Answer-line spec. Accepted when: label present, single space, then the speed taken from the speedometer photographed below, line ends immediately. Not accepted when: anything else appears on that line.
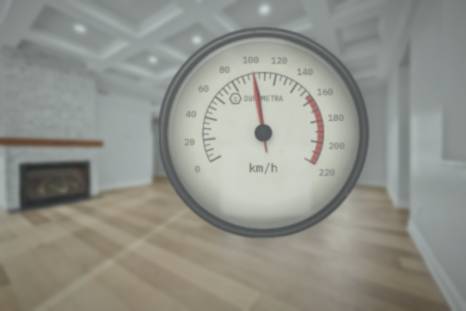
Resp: 100 km/h
